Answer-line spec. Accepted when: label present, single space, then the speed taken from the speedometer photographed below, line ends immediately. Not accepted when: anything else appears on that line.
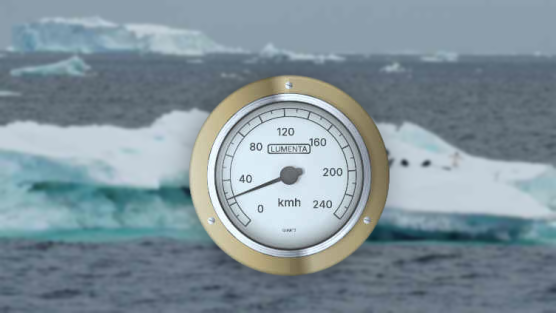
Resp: 25 km/h
